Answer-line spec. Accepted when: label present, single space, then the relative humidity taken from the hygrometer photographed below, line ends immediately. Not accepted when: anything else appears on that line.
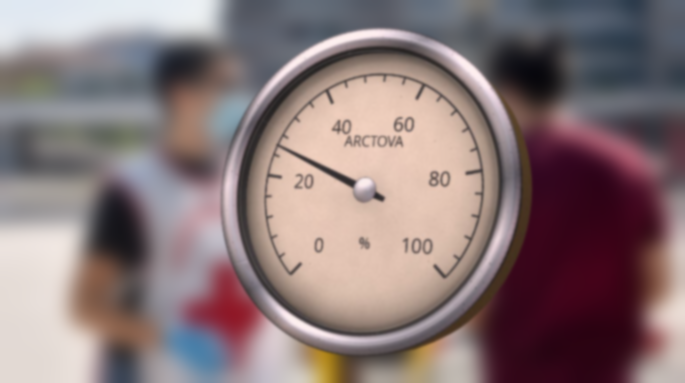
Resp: 26 %
